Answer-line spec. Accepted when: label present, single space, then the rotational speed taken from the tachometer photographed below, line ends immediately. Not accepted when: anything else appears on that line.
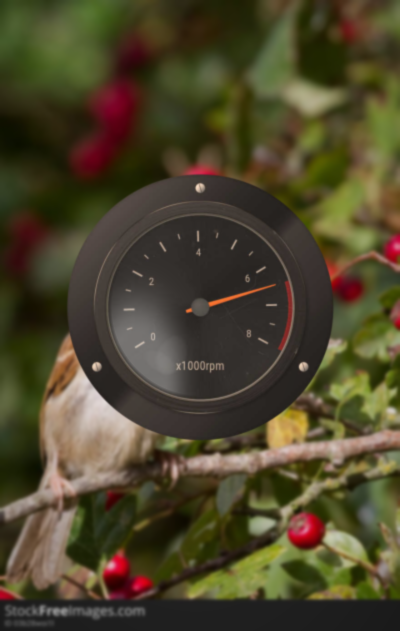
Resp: 6500 rpm
